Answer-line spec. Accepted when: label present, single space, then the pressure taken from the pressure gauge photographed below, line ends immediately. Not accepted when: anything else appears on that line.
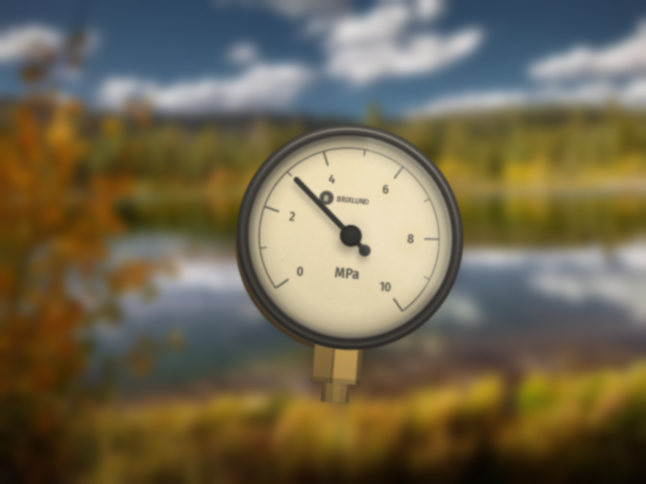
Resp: 3 MPa
